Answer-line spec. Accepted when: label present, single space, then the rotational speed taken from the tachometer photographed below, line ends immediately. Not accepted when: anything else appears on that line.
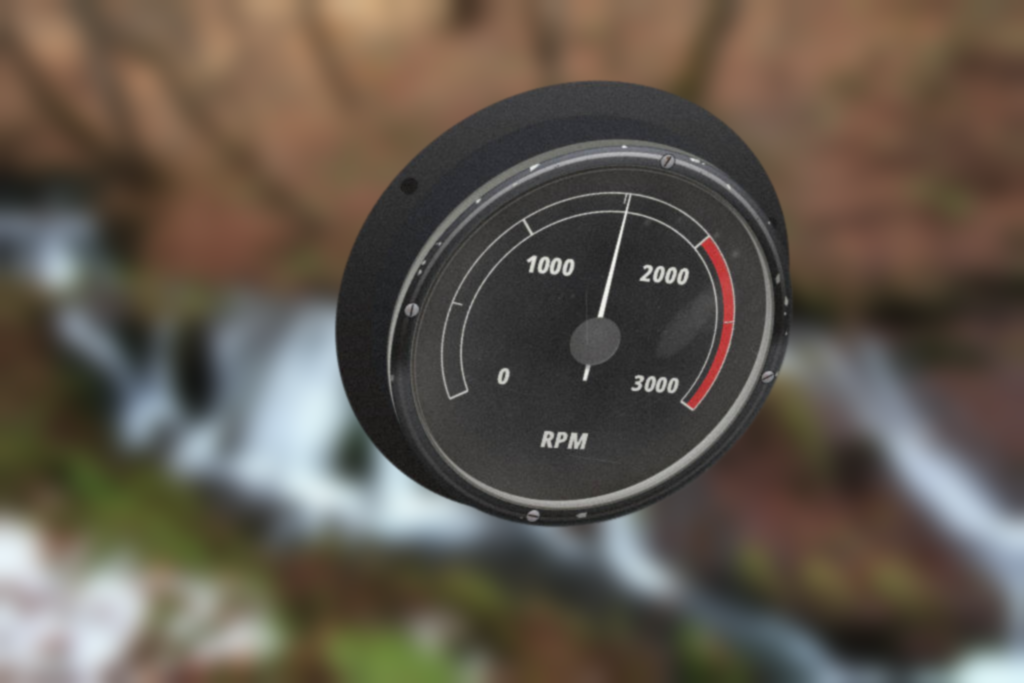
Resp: 1500 rpm
